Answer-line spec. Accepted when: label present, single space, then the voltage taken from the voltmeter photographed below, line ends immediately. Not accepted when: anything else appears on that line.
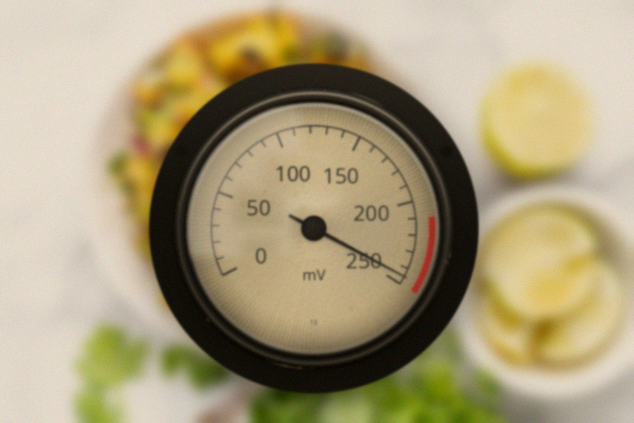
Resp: 245 mV
